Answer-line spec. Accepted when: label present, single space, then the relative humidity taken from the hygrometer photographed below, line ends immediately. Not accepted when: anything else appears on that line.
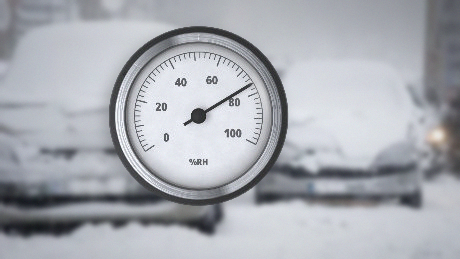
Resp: 76 %
